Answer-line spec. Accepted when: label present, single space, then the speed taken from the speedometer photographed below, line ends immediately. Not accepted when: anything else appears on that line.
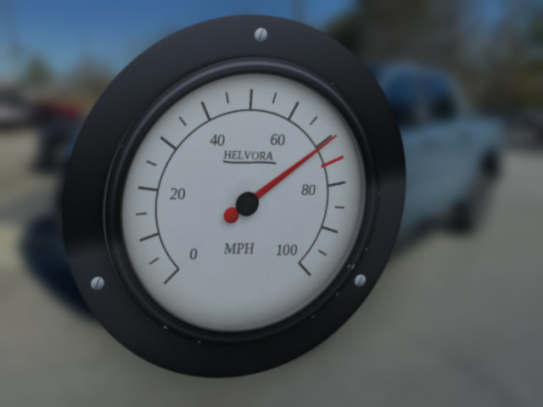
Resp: 70 mph
